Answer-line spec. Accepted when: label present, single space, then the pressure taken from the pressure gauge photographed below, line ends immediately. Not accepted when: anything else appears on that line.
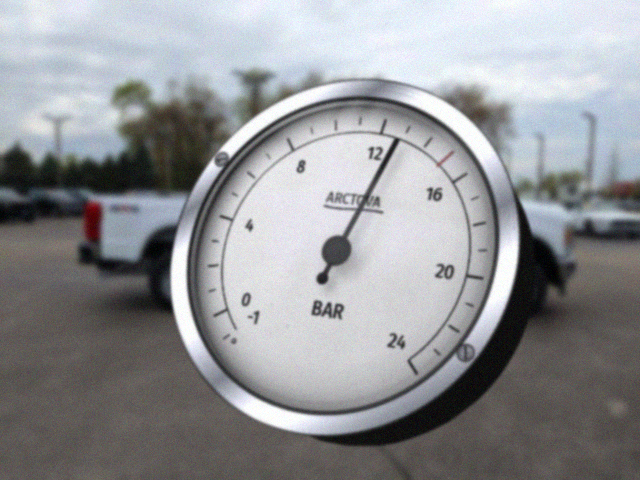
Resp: 13 bar
